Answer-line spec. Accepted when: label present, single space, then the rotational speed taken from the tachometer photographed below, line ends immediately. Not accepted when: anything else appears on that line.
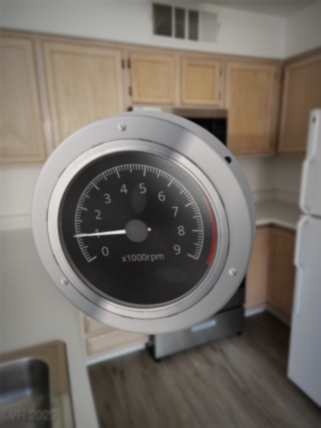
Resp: 1000 rpm
